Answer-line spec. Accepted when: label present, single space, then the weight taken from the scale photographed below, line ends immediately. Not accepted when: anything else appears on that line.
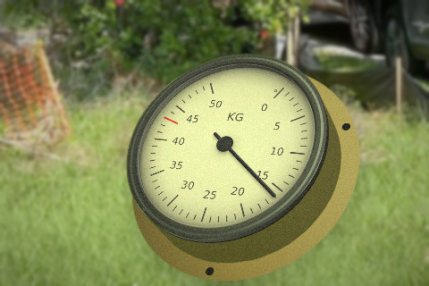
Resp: 16 kg
